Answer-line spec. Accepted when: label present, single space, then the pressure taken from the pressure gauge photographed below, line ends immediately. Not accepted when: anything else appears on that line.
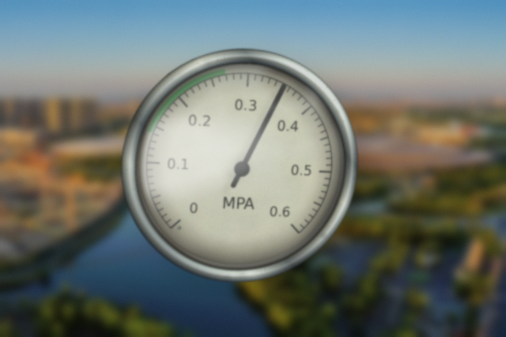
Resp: 0.35 MPa
